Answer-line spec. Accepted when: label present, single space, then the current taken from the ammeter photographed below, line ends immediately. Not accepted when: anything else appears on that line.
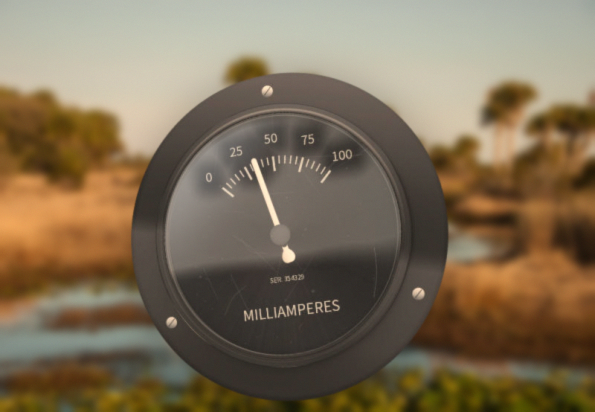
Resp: 35 mA
